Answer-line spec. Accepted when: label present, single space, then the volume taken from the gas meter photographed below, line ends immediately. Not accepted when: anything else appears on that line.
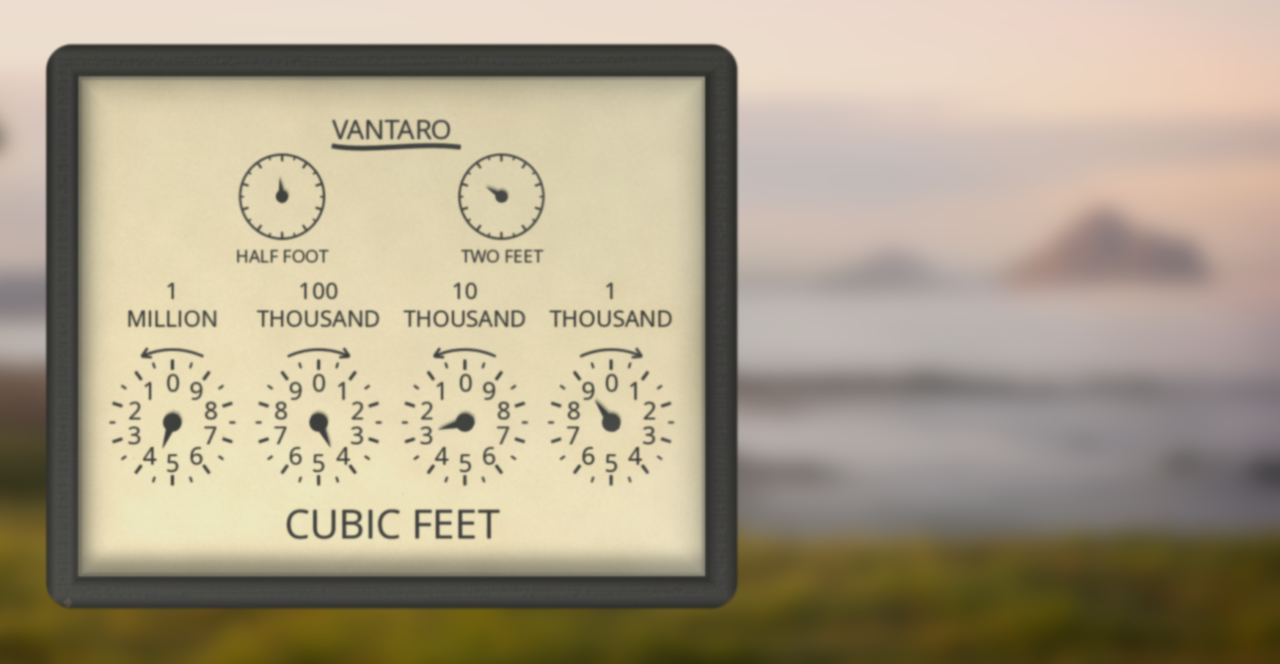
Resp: 442900 ft³
